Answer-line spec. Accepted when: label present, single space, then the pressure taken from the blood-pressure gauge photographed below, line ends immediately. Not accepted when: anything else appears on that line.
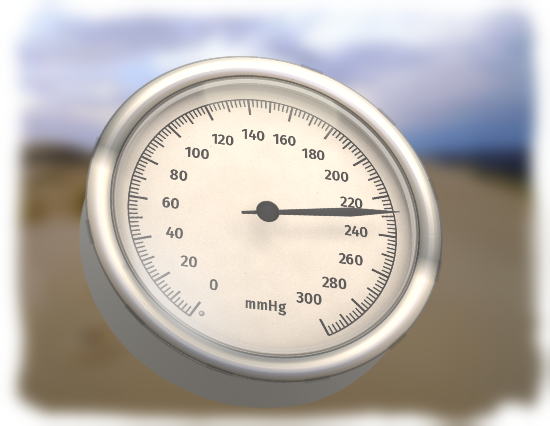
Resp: 230 mmHg
